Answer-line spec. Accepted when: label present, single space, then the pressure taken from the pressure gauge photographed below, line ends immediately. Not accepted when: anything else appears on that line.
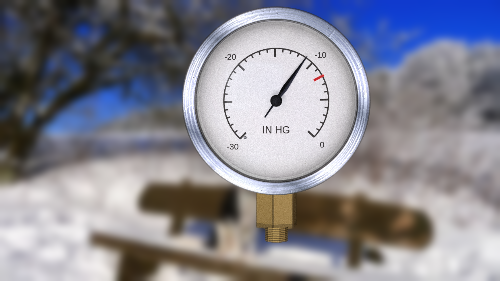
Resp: -11 inHg
